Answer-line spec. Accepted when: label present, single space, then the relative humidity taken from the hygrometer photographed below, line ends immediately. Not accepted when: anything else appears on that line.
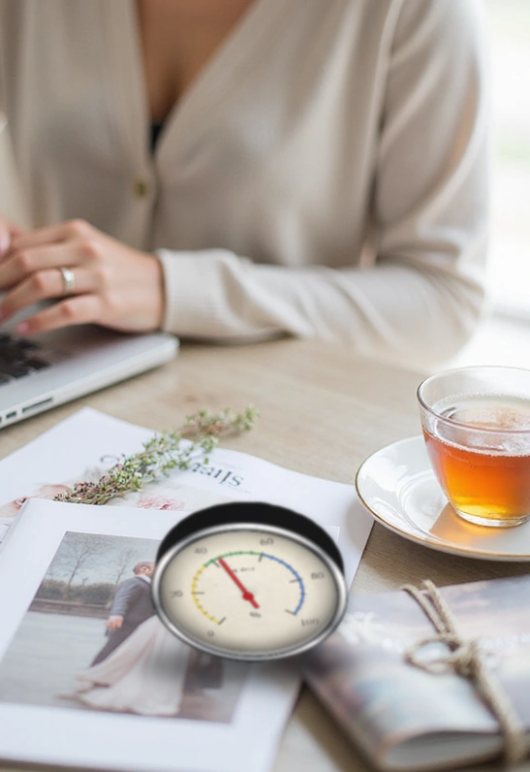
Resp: 44 %
